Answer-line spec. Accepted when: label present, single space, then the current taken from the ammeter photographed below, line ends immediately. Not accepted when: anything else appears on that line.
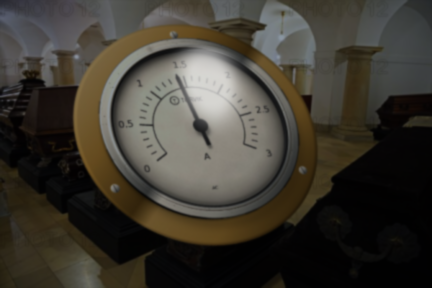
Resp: 1.4 A
